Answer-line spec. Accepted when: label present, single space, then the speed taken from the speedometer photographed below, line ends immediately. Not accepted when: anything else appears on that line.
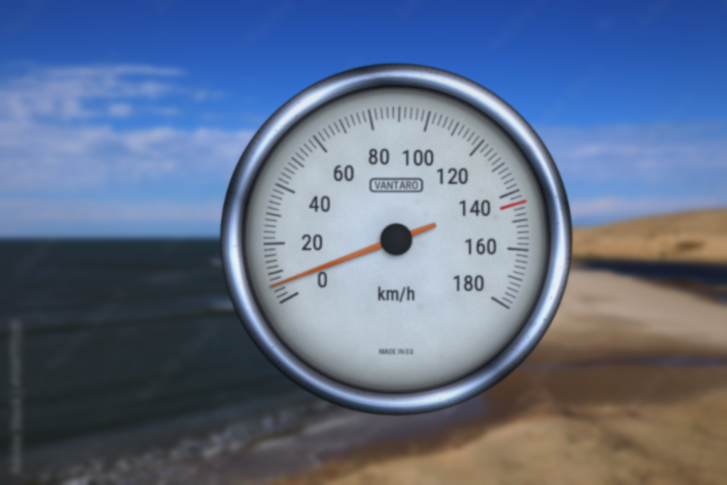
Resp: 6 km/h
